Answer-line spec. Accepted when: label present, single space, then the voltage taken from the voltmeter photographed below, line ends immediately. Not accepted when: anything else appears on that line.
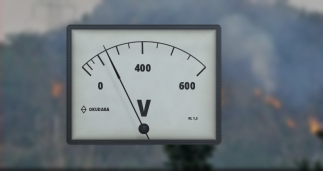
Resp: 250 V
